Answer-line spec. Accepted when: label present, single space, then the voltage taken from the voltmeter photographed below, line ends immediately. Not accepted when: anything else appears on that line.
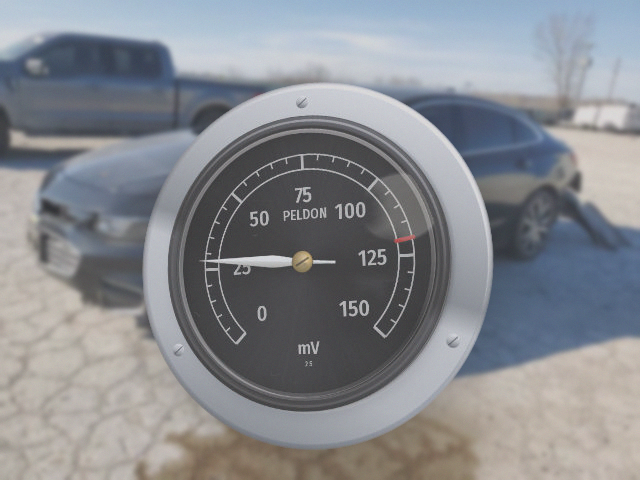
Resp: 27.5 mV
